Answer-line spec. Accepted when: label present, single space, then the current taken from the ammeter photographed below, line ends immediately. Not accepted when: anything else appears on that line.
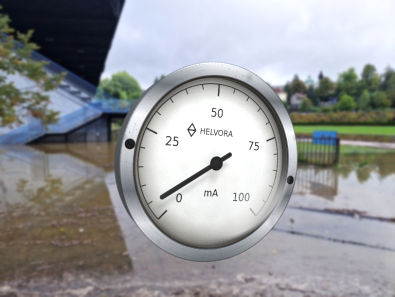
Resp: 5 mA
